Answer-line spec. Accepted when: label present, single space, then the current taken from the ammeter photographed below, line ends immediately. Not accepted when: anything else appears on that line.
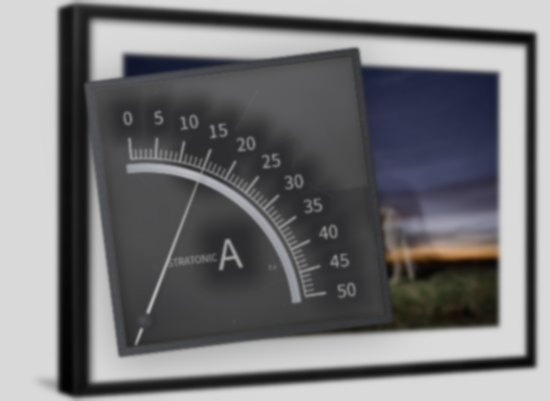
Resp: 15 A
